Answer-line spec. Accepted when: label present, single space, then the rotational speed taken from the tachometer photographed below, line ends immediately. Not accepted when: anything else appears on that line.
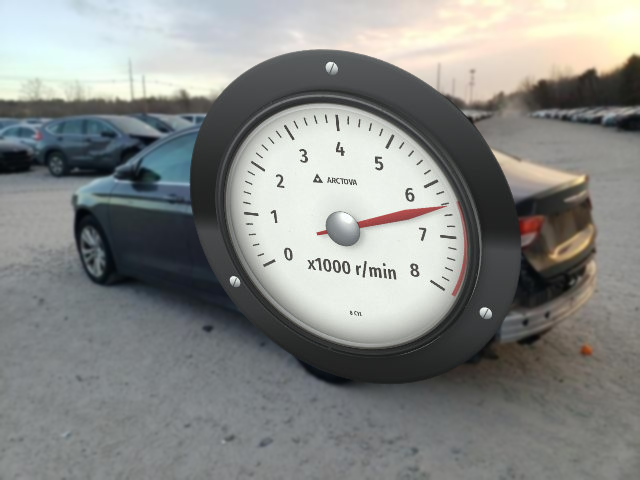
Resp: 6400 rpm
